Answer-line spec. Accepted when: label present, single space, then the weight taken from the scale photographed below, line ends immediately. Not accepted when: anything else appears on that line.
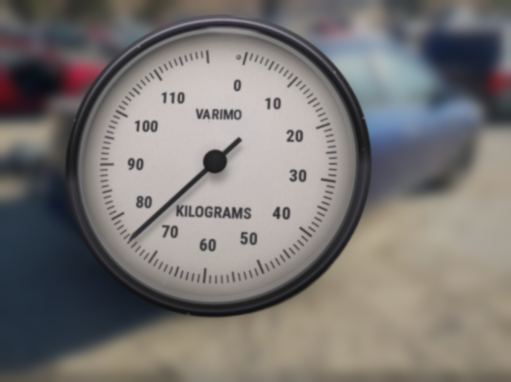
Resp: 75 kg
